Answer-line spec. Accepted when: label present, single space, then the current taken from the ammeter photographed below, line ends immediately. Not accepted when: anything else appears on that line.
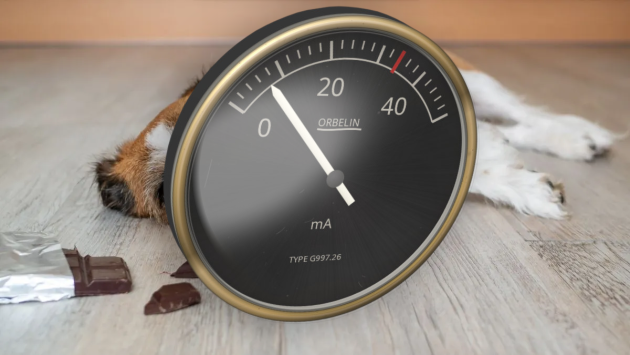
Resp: 7 mA
